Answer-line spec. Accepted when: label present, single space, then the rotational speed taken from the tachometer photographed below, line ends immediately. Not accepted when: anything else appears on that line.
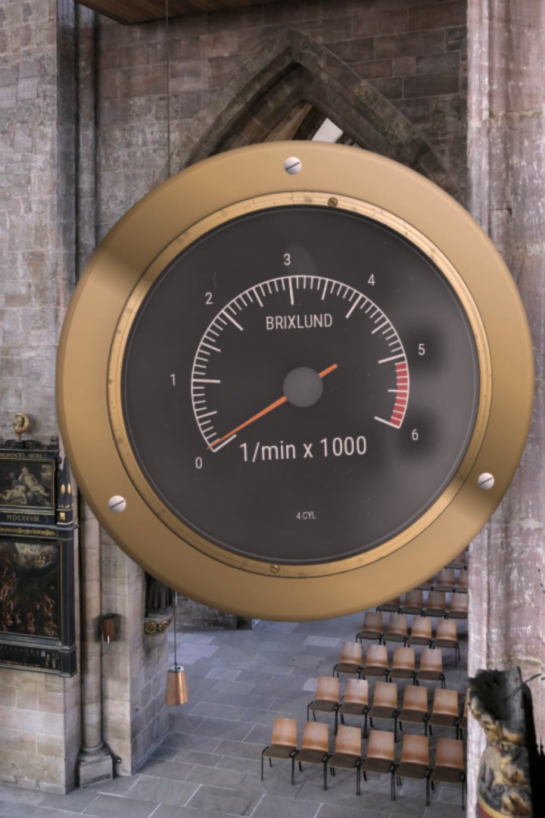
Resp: 100 rpm
